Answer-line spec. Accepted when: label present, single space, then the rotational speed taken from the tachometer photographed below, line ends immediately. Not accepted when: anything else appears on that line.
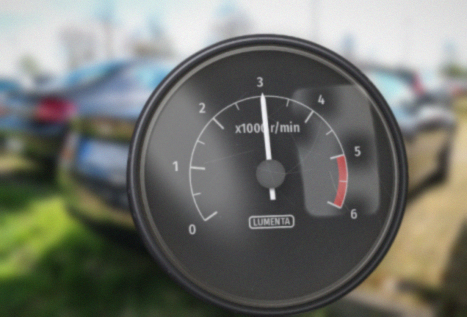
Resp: 3000 rpm
